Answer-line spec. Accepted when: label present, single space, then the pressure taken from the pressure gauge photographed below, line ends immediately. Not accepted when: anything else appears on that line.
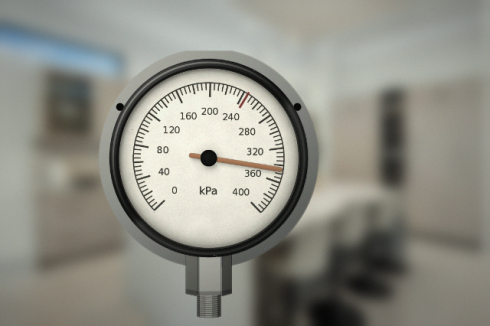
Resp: 345 kPa
